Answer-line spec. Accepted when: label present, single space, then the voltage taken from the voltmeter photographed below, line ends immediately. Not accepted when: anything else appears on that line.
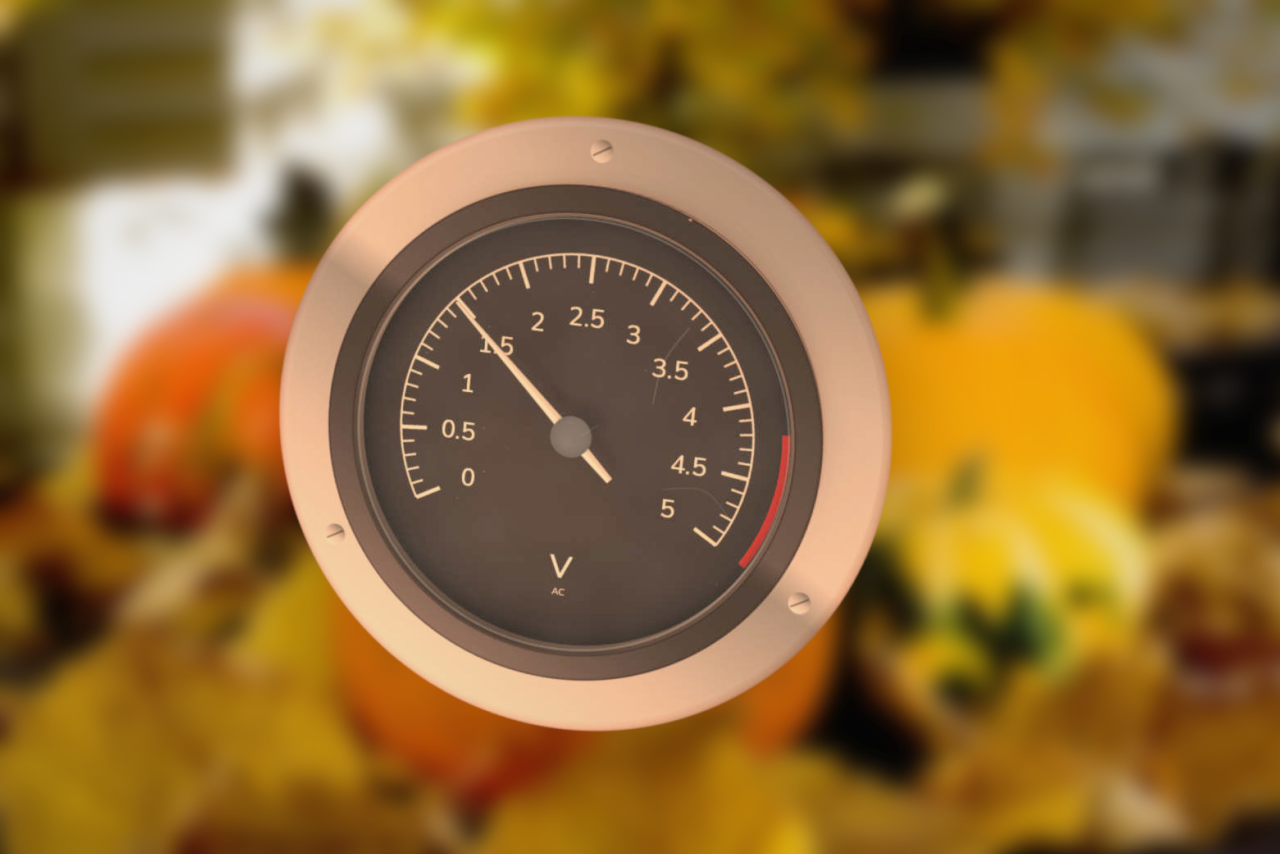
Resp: 1.5 V
